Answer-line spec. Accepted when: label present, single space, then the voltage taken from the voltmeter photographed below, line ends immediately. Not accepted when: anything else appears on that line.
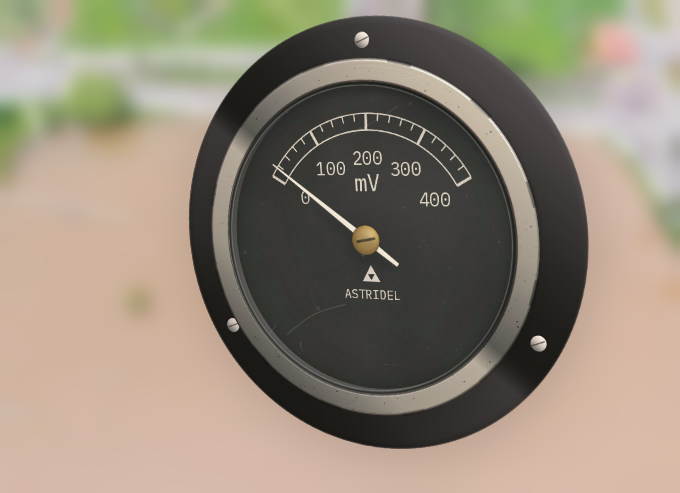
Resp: 20 mV
